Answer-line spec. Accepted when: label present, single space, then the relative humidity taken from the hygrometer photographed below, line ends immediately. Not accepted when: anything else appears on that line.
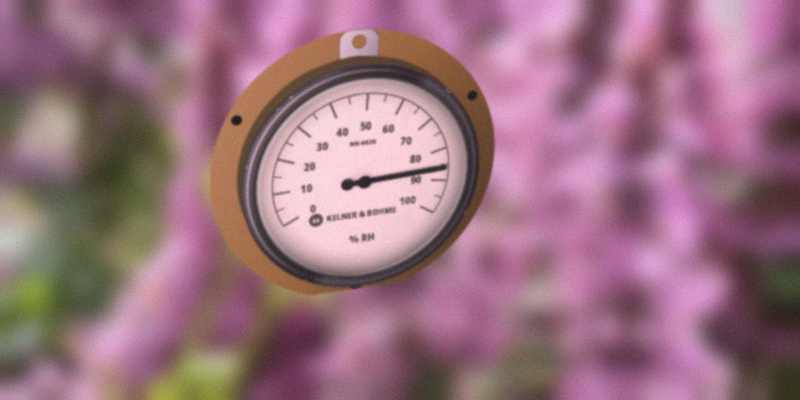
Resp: 85 %
